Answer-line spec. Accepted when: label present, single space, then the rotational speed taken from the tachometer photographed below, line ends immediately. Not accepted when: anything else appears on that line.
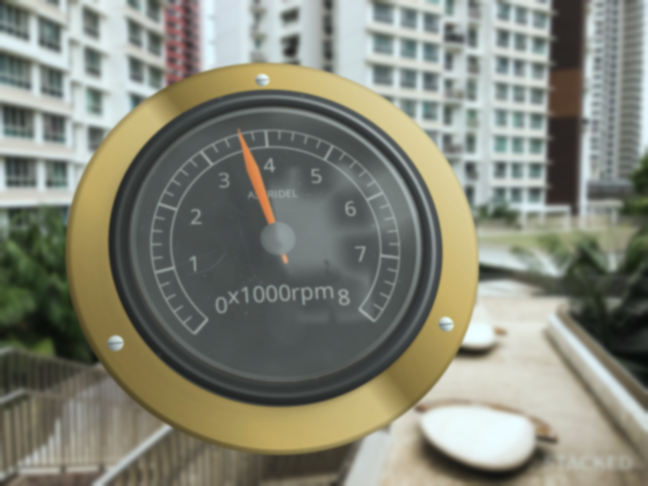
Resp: 3600 rpm
